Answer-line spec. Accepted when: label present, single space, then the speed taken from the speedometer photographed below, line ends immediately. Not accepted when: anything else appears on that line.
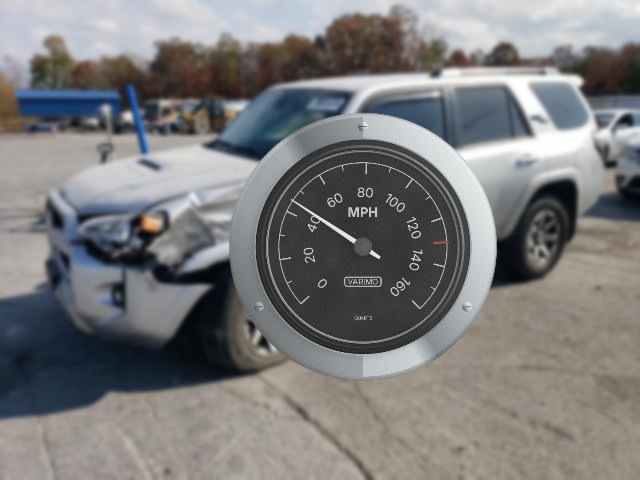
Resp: 45 mph
